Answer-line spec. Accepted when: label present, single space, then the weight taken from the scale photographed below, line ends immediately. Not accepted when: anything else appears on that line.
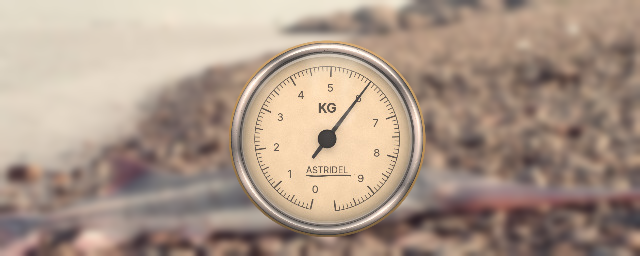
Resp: 6 kg
